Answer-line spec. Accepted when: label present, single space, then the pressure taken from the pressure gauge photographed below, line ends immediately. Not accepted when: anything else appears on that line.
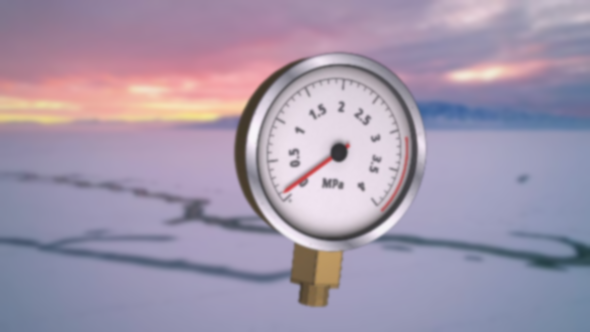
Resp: 0.1 MPa
